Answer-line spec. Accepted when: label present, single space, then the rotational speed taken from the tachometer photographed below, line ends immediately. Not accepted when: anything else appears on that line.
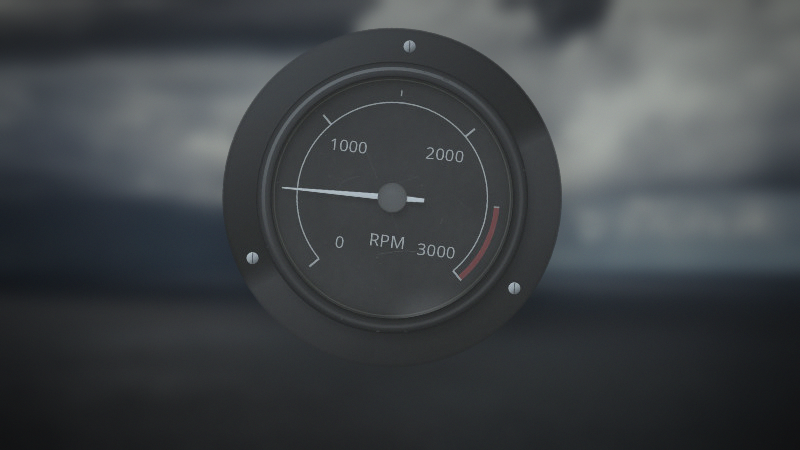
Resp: 500 rpm
